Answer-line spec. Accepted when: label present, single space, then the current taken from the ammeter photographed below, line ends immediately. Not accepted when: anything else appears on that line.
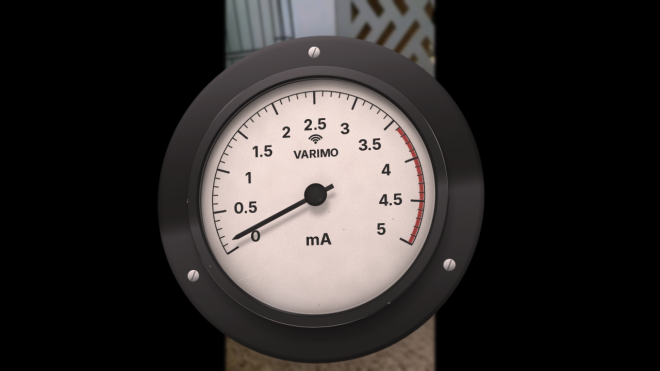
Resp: 0.1 mA
